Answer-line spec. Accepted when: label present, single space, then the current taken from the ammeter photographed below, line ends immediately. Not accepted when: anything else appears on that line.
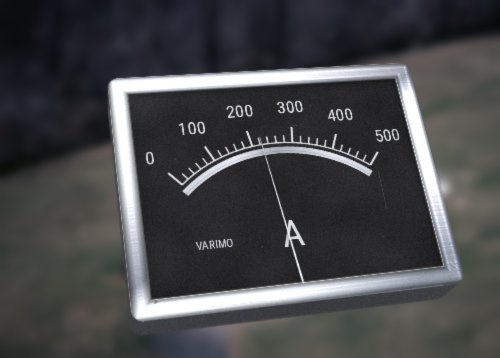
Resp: 220 A
